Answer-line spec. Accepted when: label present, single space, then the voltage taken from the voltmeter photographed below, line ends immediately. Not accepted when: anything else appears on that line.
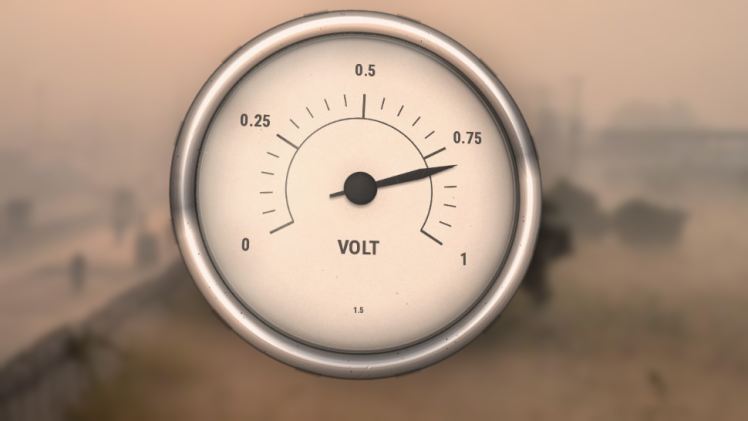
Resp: 0.8 V
